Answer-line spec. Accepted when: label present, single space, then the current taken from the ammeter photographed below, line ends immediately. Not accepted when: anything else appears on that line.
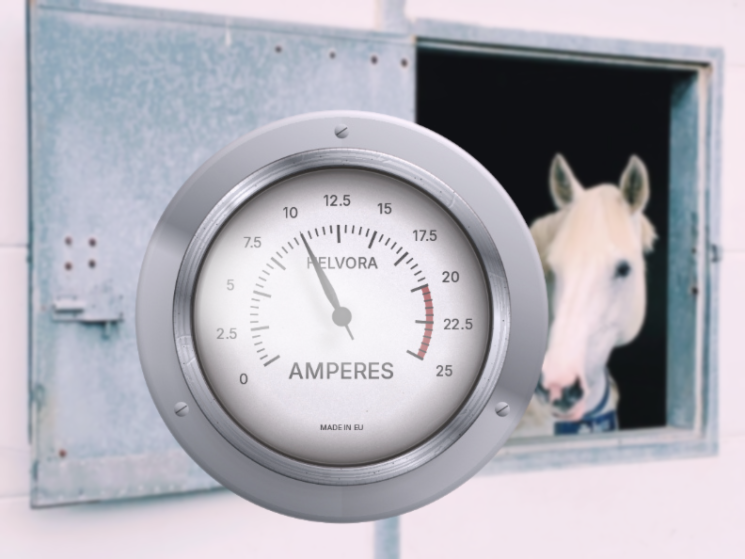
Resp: 10 A
